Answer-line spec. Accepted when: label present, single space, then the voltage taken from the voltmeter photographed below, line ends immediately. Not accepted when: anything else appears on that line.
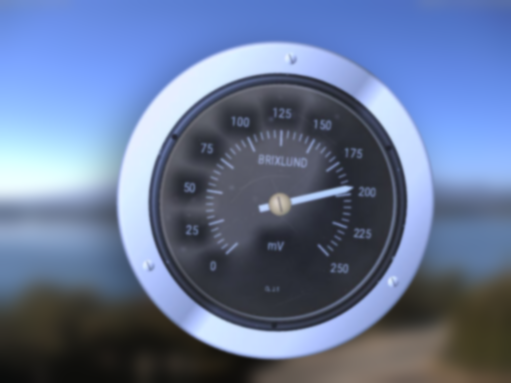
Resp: 195 mV
